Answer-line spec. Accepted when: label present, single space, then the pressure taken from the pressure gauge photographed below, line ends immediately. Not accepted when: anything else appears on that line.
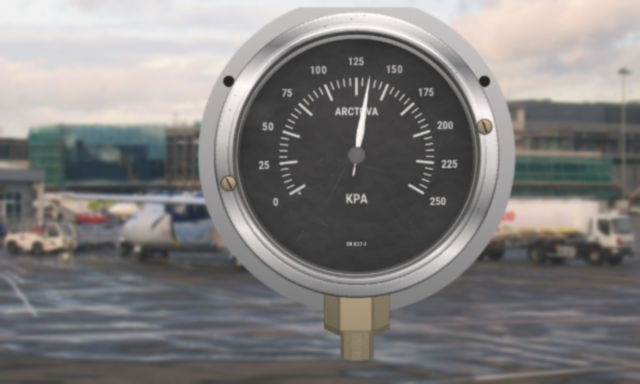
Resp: 135 kPa
